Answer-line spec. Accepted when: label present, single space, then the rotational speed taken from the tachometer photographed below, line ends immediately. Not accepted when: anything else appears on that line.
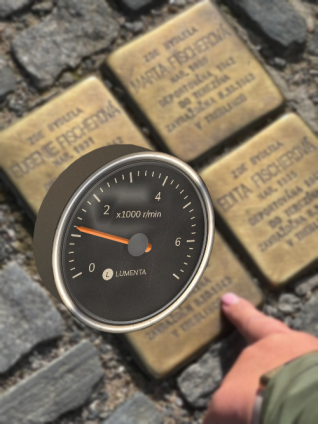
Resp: 1200 rpm
